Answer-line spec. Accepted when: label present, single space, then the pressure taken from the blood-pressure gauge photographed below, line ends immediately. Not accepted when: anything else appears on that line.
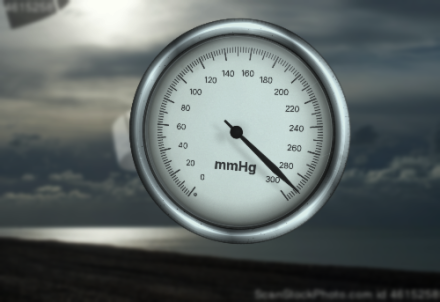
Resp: 290 mmHg
